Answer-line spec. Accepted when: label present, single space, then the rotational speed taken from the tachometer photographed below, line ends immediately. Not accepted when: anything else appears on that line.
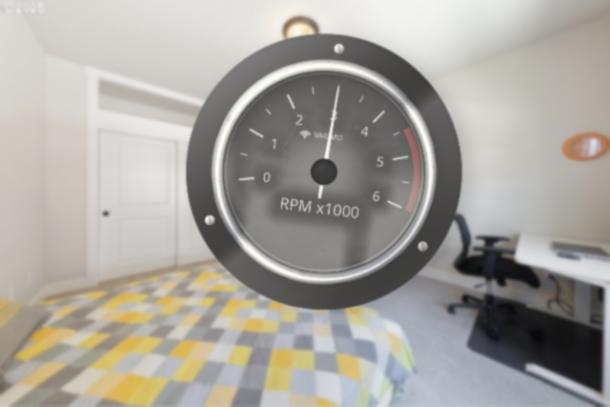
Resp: 3000 rpm
